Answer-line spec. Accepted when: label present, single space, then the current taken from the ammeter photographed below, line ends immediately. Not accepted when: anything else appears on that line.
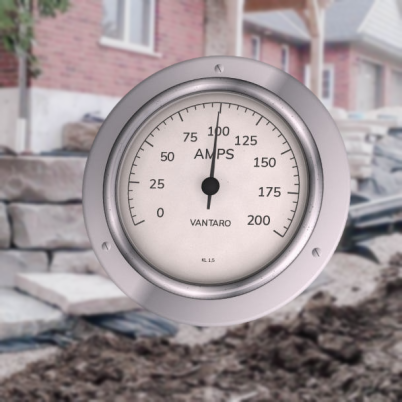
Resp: 100 A
